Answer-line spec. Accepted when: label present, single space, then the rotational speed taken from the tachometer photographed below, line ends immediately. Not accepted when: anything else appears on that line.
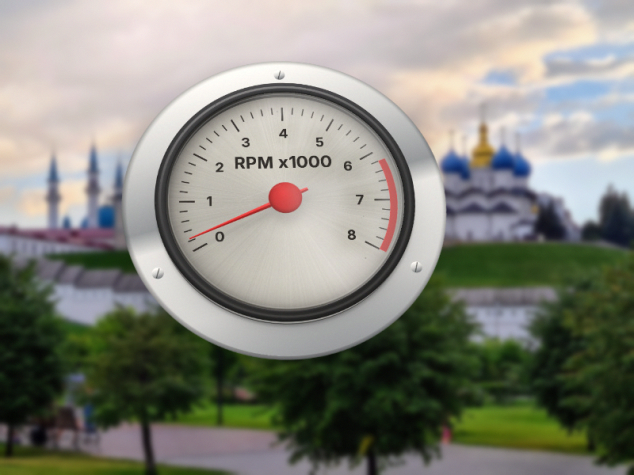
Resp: 200 rpm
